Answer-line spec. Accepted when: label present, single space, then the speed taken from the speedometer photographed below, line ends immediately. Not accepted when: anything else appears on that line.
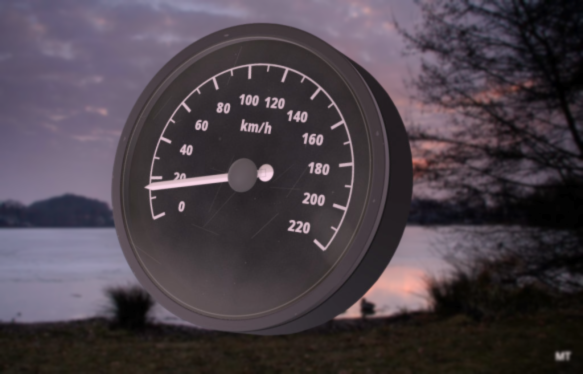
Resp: 15 km/h
